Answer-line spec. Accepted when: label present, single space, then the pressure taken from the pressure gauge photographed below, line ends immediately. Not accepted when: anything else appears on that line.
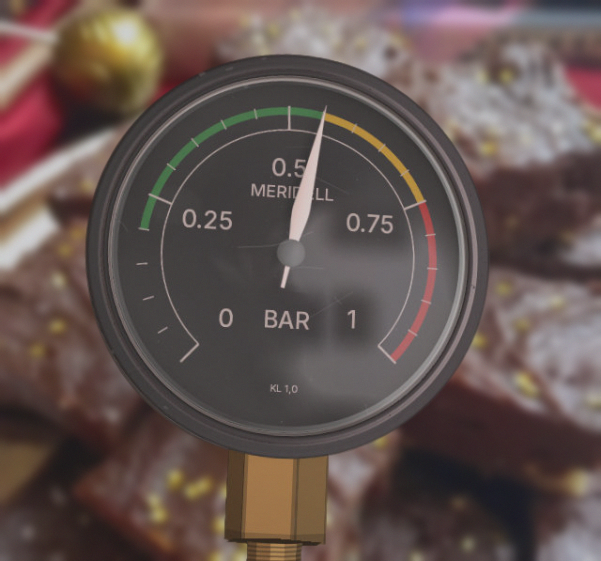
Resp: 0.55 bar
